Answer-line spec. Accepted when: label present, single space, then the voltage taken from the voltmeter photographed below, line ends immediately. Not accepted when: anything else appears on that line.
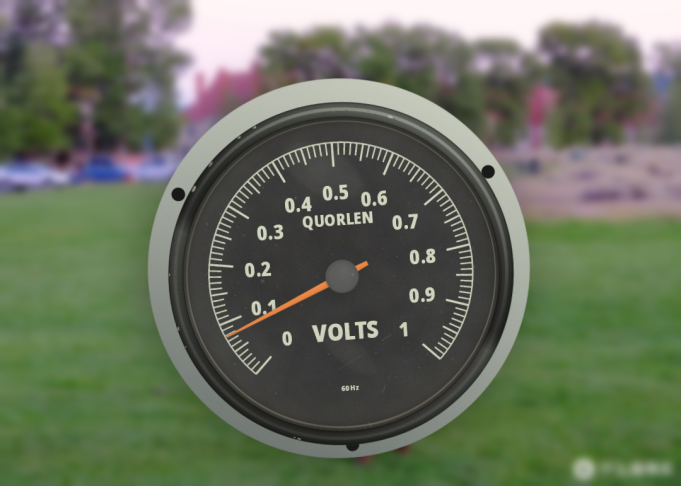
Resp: 0.08 V
